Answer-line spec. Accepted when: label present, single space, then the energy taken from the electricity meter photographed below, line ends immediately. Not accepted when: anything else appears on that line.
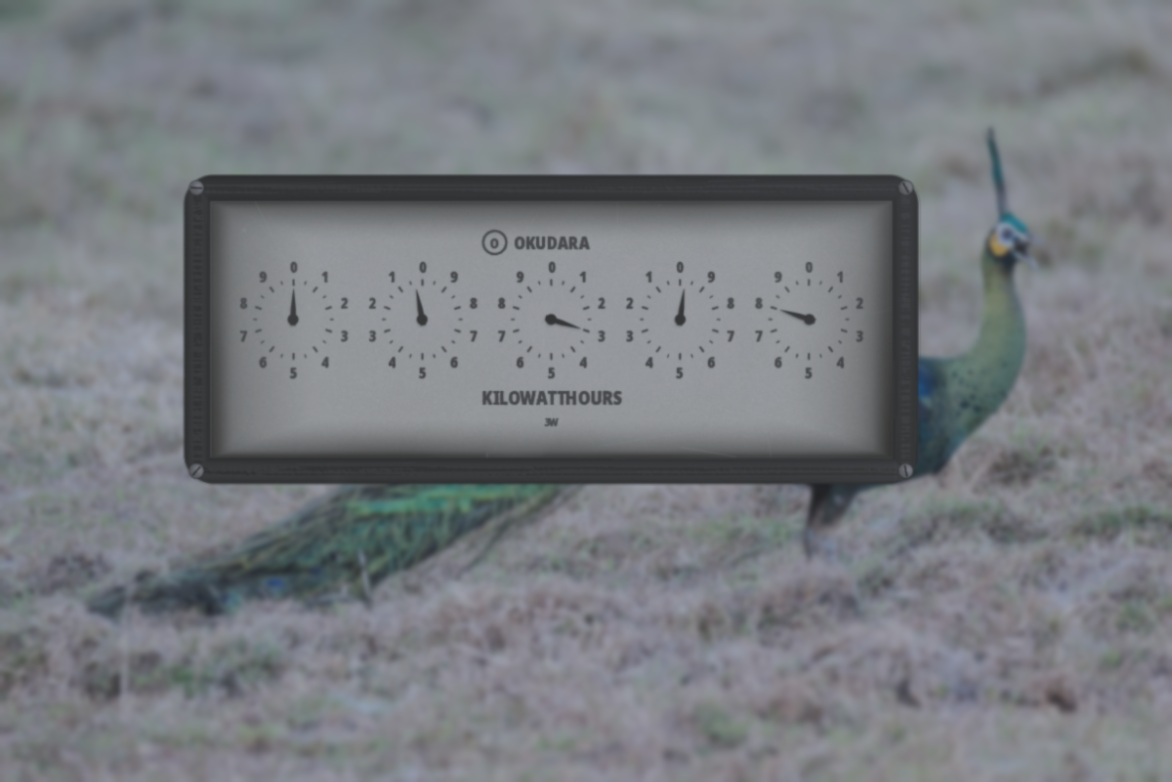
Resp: 298 kWh
